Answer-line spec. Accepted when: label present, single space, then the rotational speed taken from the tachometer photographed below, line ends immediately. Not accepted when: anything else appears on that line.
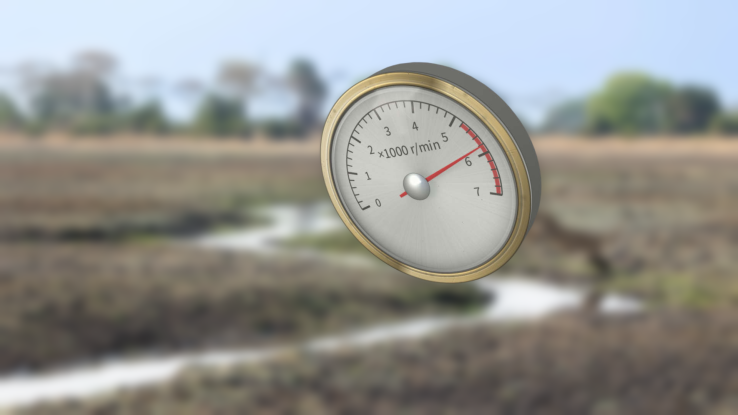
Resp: 5800 rpm
